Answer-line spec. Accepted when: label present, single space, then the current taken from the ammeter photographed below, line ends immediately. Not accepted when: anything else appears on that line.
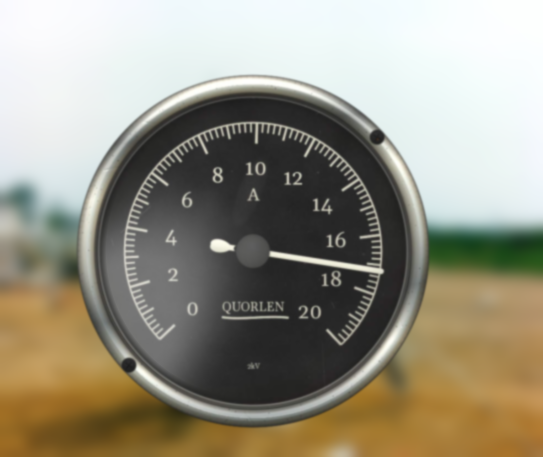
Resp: 17.2 A
